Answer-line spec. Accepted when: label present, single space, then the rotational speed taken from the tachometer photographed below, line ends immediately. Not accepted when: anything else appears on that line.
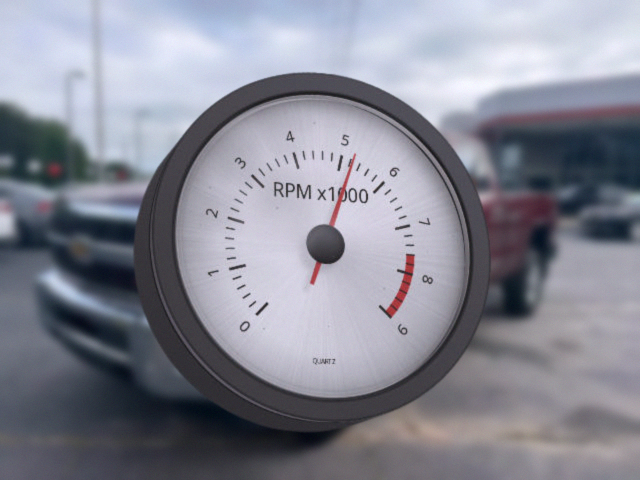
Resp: 5200 rpm
